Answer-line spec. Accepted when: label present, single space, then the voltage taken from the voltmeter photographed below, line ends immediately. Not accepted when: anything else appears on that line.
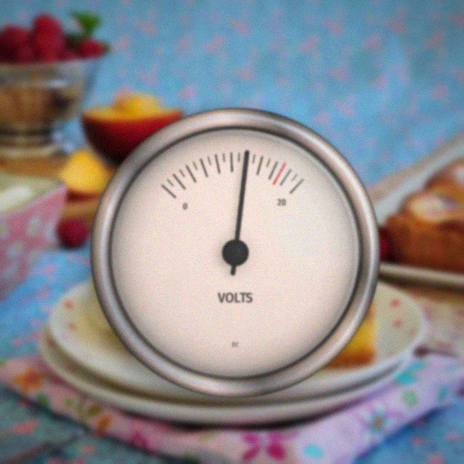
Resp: 12 V
